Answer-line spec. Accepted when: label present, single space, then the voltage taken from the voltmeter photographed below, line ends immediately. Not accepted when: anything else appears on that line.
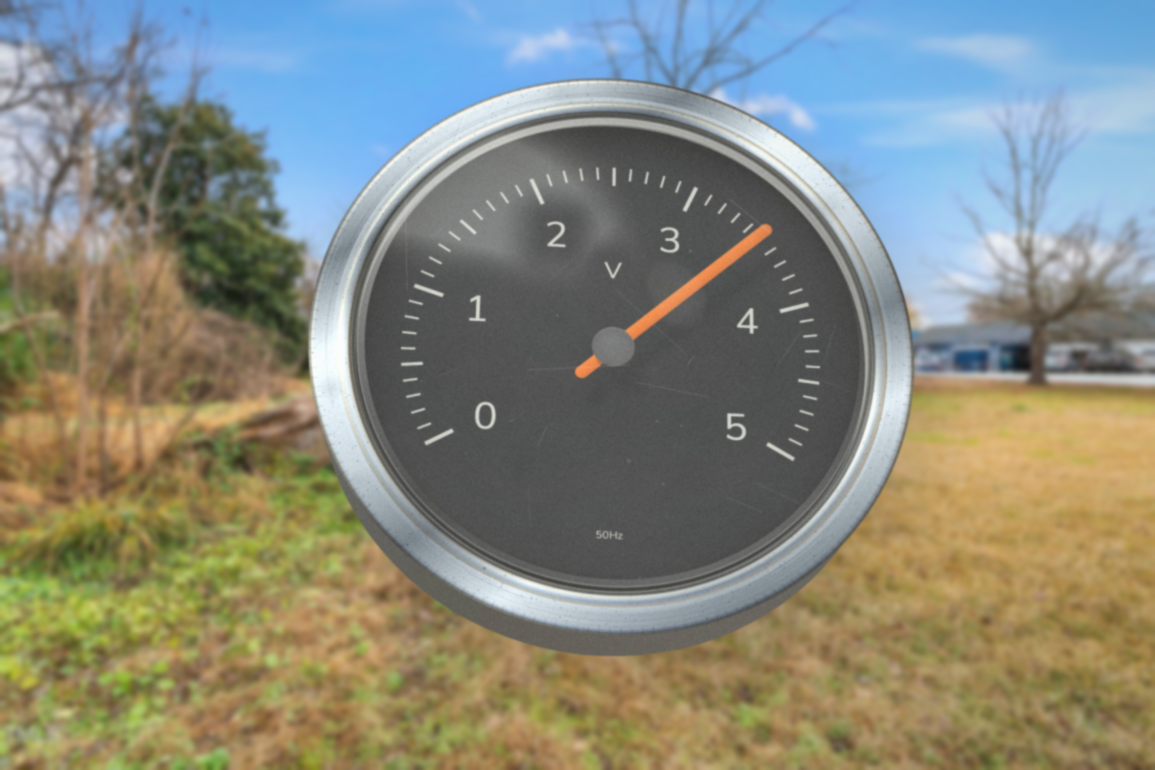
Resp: 3.5 V
